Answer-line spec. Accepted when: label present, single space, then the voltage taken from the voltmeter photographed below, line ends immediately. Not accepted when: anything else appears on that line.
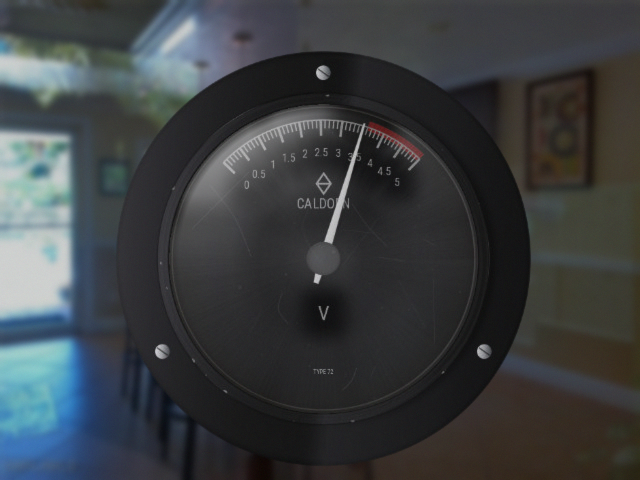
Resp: 3.5 V
